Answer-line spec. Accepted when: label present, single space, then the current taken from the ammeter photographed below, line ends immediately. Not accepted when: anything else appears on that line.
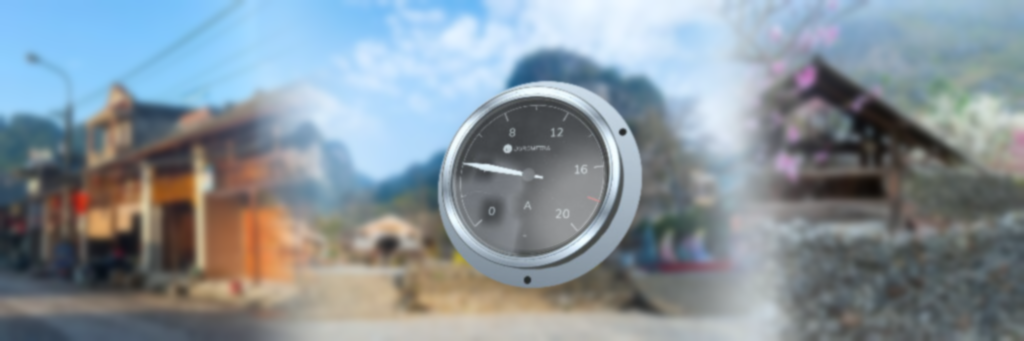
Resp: 4 A
